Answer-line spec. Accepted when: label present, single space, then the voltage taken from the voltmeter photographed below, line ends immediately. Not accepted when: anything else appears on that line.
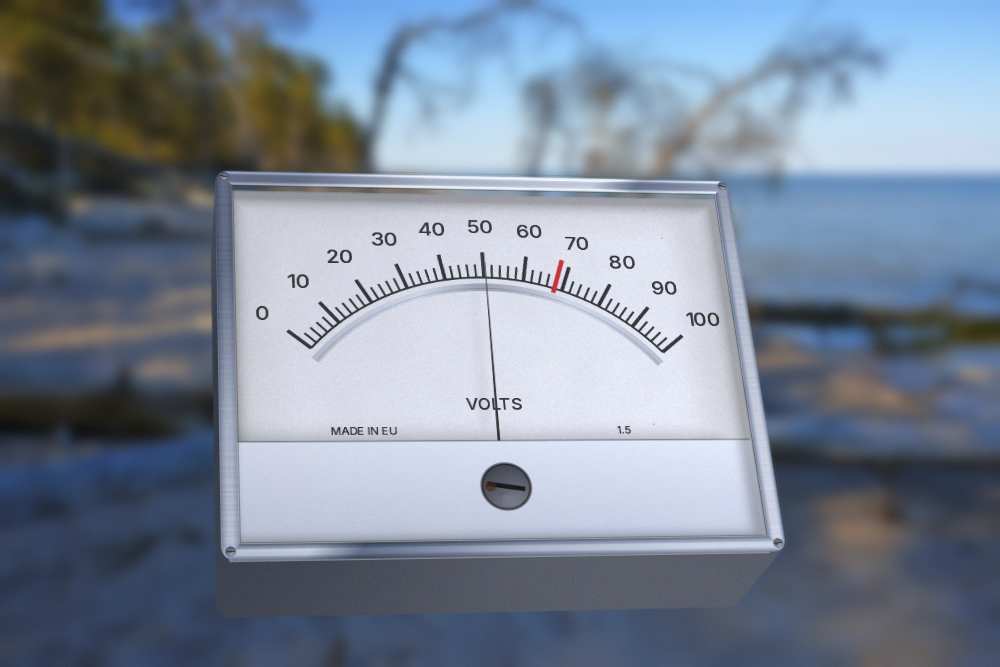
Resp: 50 V
